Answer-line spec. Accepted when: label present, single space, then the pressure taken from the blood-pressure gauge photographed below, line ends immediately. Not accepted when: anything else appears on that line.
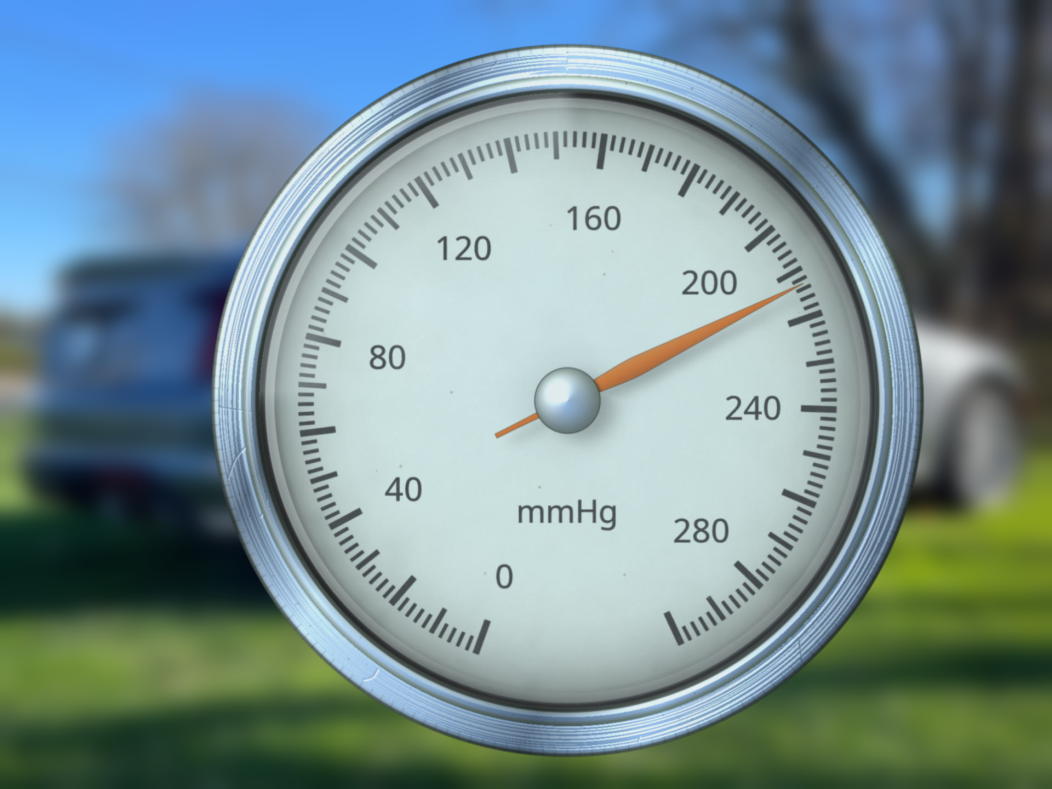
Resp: 213 mmHg
